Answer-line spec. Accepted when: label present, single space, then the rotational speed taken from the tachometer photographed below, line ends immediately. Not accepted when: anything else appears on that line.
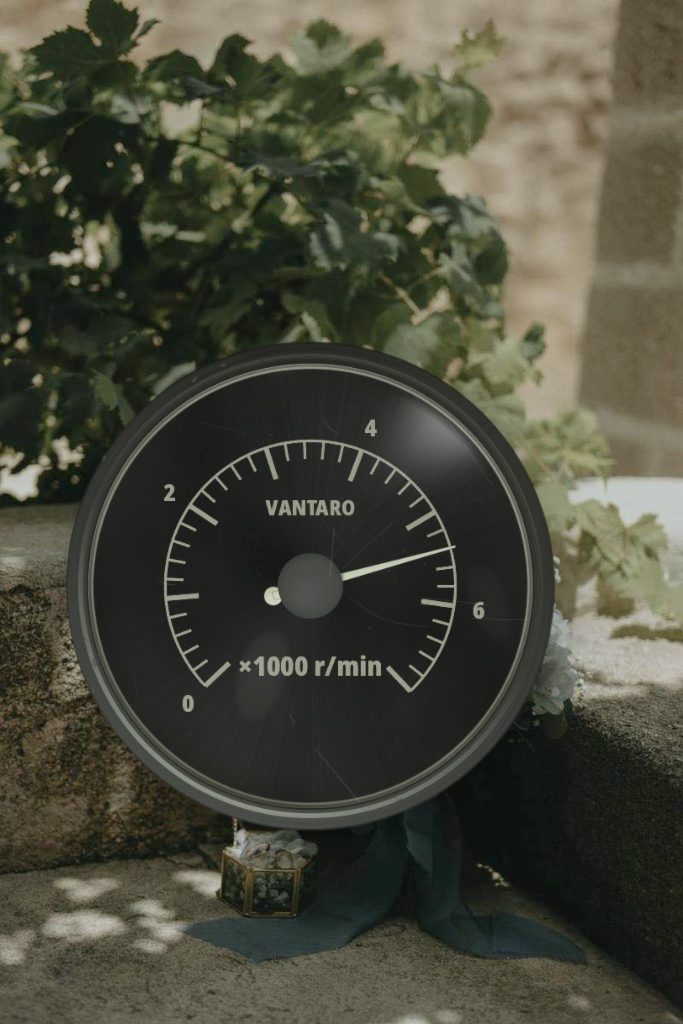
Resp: 5400 rpm
